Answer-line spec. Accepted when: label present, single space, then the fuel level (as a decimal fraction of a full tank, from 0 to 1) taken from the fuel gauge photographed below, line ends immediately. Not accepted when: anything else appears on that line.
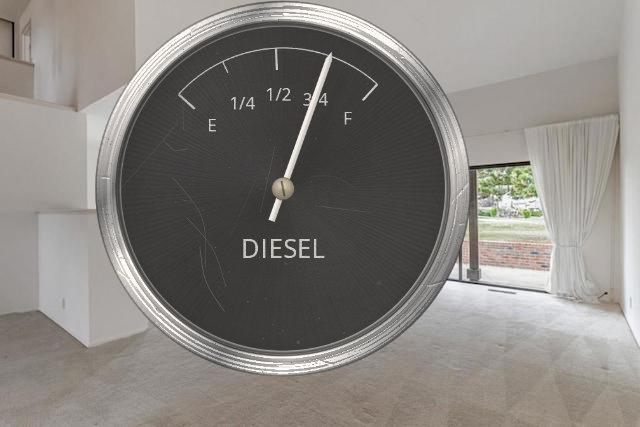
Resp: 0.75
